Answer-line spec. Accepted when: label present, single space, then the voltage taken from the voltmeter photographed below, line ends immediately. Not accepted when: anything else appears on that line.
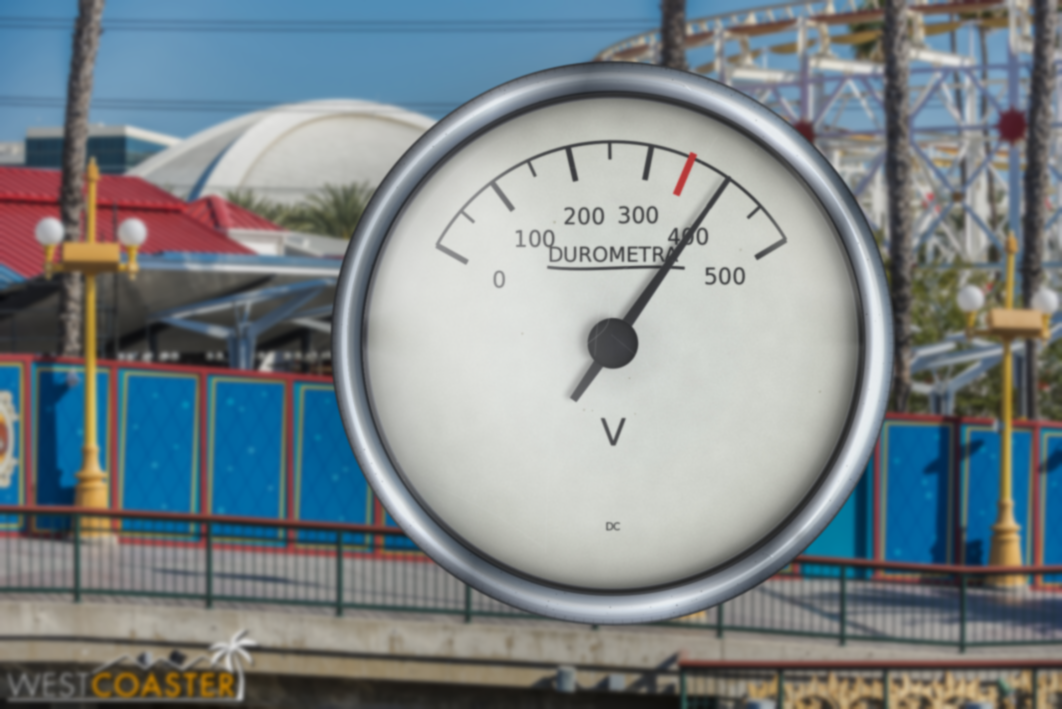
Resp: 400 V
